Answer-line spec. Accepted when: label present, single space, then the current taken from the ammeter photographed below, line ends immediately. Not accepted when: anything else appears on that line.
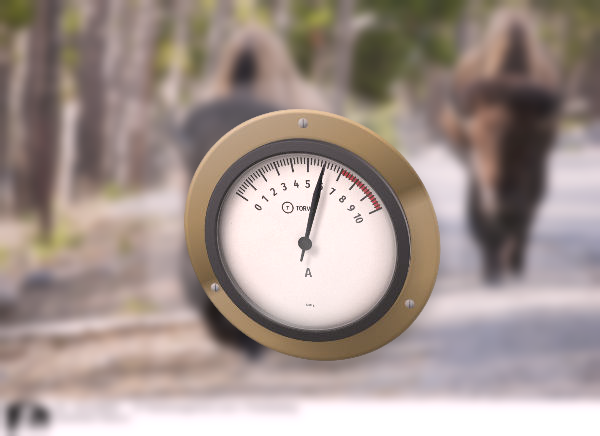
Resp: 6 A
